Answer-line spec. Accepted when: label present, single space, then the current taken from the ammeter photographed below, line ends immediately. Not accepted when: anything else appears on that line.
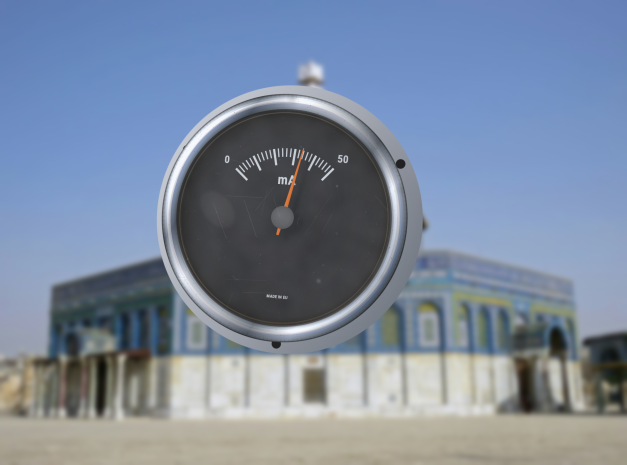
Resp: 34 mA
